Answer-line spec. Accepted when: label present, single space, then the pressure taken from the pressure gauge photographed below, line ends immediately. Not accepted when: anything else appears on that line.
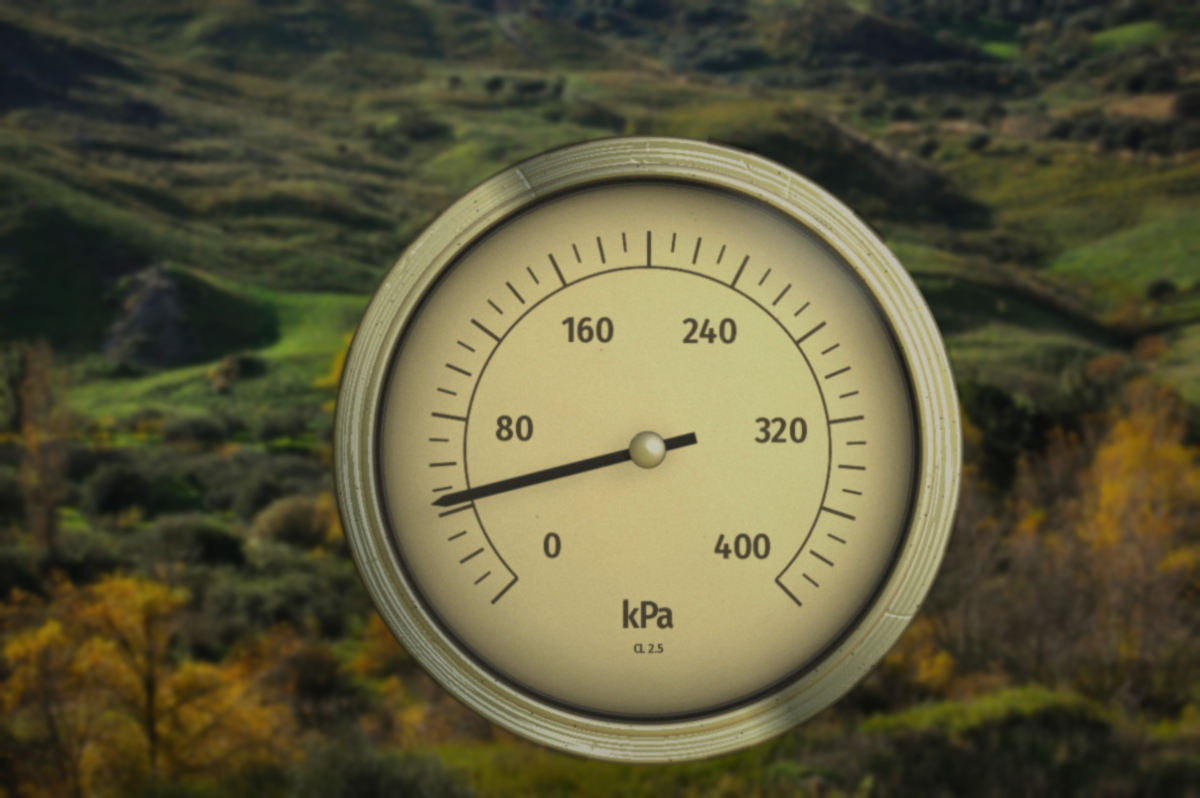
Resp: 45 kPa
